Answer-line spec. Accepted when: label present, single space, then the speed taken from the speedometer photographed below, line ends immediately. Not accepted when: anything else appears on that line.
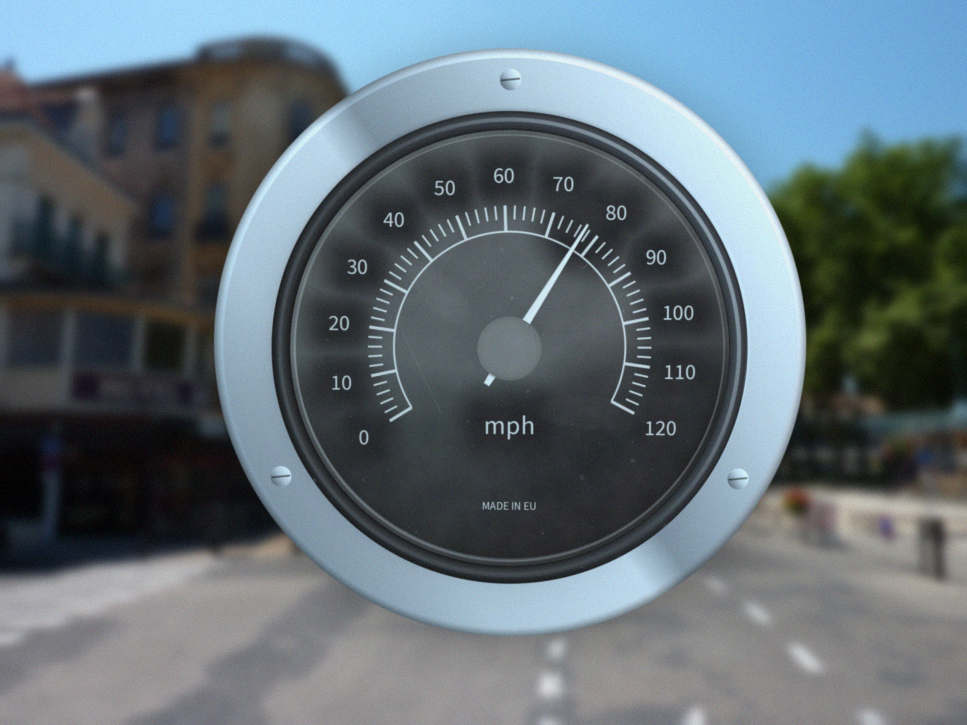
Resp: 77 mph
